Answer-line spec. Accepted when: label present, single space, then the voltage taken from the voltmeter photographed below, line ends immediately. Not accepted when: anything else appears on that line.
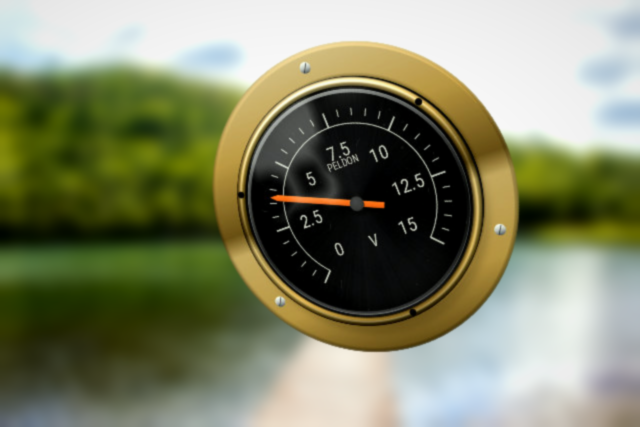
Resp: 3.75 V
